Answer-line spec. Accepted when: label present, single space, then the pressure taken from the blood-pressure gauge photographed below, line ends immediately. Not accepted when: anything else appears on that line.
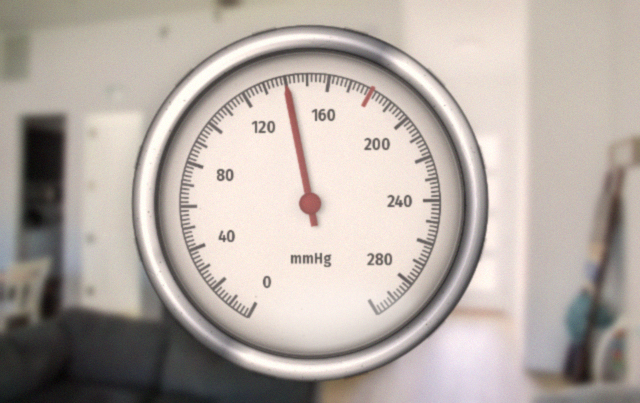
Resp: 140 mmHg
